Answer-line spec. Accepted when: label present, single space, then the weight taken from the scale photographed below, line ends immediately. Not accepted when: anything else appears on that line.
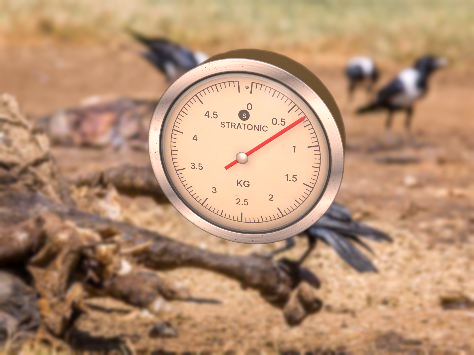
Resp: 0.65 kg
